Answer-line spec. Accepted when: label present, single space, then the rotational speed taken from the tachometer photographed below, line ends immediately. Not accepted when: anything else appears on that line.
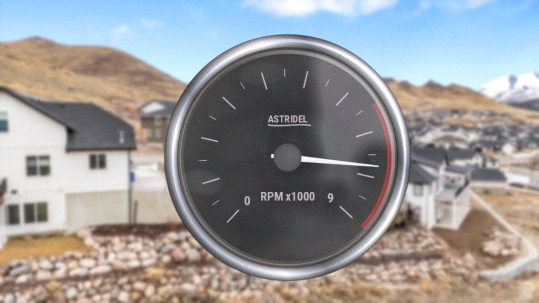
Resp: 7750 rpm
